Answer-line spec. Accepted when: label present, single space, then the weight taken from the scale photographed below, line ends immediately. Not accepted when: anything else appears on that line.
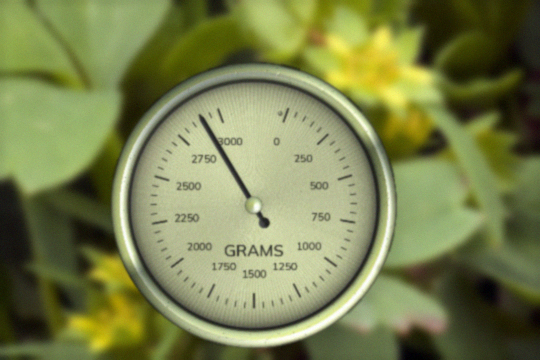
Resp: 2900 g
